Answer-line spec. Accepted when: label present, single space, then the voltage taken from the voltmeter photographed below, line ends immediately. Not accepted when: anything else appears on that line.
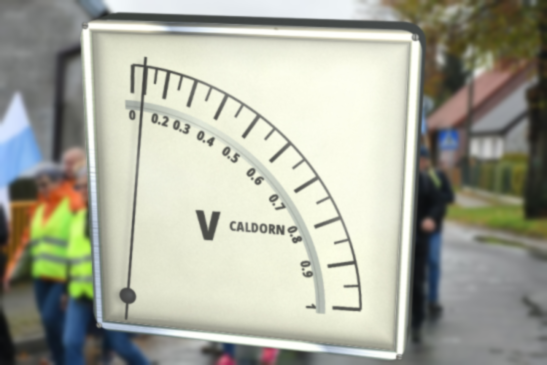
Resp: 0.1 V
